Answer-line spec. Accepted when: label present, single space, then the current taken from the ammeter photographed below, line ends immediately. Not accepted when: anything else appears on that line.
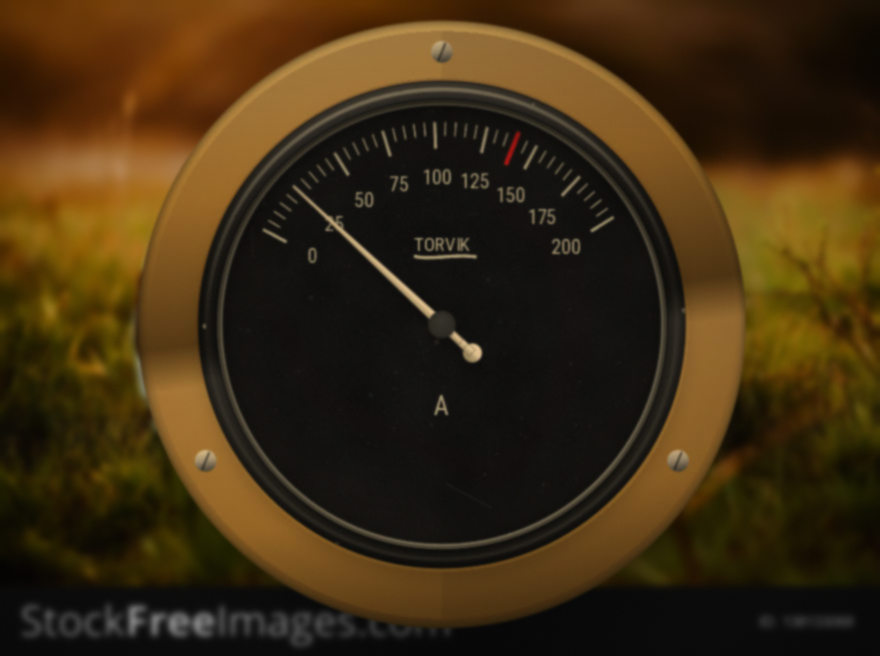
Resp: 25 A
